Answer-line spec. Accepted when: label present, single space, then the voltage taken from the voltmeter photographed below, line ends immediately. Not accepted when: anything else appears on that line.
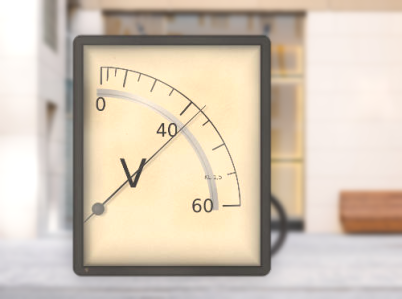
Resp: 42.5 V
